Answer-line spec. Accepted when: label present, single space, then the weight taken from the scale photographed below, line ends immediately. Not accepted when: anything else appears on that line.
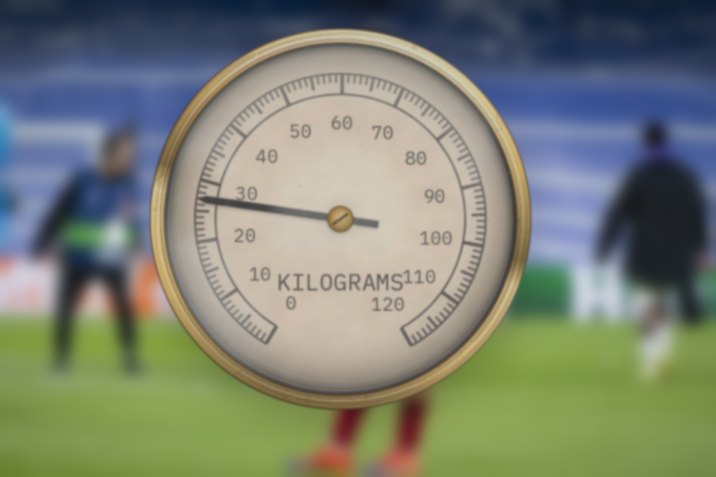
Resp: 27 kg
